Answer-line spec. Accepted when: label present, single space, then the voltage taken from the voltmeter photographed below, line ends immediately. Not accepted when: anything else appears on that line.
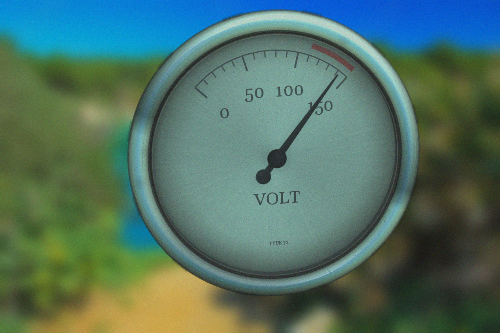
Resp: 140 V
